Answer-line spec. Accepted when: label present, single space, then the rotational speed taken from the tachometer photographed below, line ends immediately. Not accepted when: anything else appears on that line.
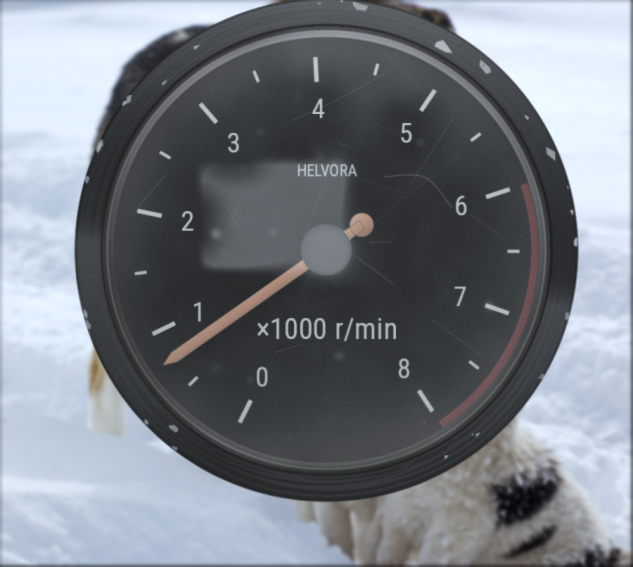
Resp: 750 rpm
